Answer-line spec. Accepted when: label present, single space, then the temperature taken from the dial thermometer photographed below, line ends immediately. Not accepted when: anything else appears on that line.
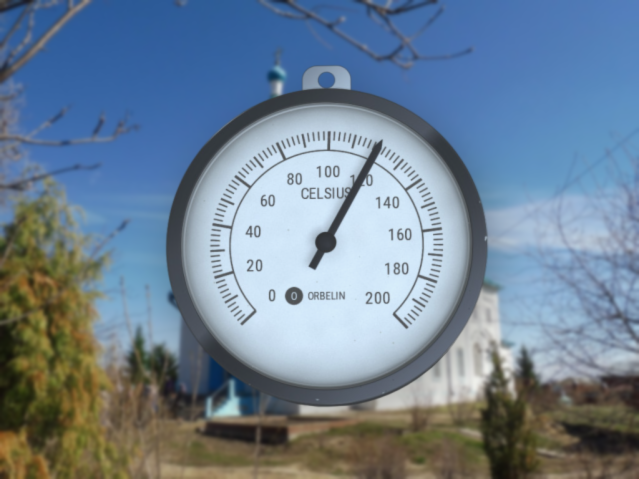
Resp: 120 °C
